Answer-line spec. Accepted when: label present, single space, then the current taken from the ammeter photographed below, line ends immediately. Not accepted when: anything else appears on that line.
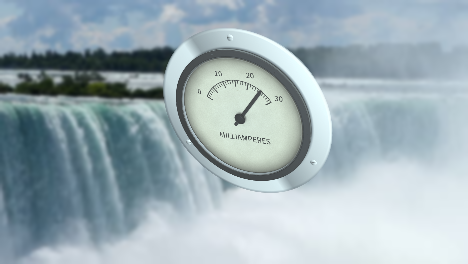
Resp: 25 mA
